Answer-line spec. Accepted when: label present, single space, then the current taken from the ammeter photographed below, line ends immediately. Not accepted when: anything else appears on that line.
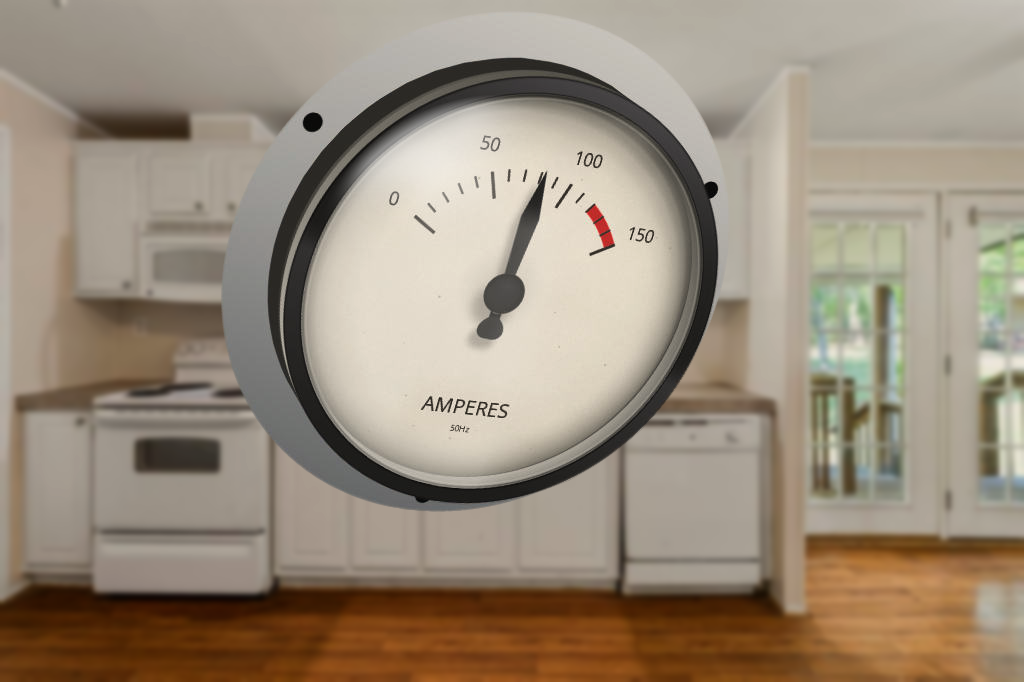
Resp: 80 A
